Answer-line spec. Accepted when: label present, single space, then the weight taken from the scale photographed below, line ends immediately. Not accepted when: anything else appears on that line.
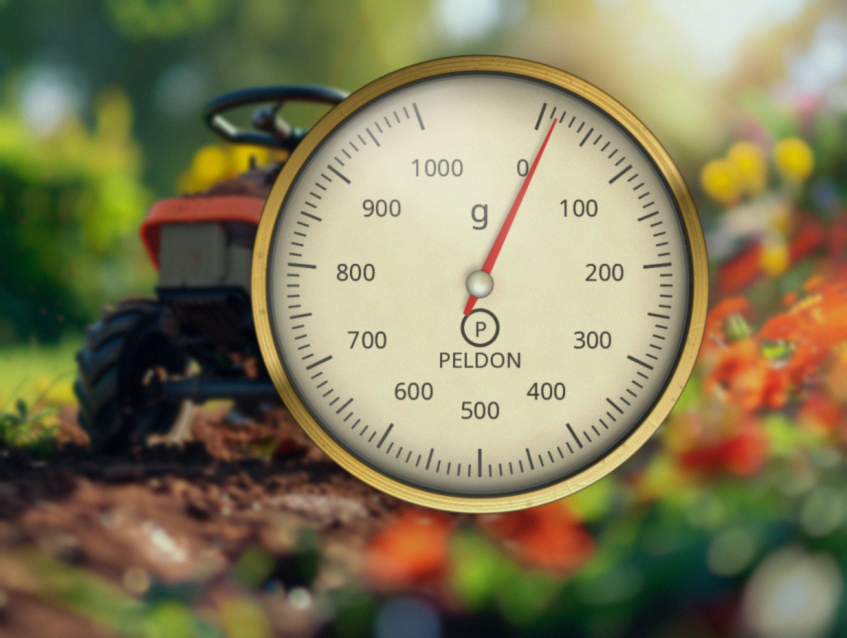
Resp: 15 g
